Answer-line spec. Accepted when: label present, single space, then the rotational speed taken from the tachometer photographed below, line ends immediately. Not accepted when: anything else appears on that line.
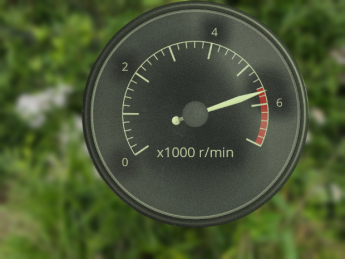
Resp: 5700 rpm
